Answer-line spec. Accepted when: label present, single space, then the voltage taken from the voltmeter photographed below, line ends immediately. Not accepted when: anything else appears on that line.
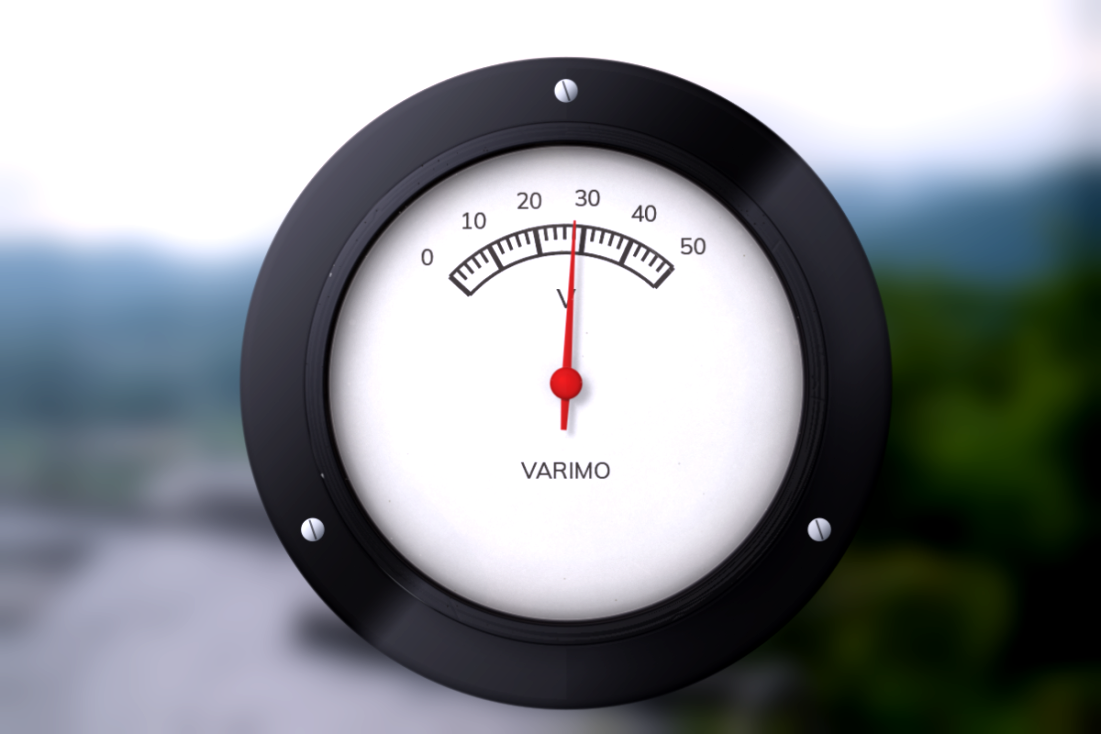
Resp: 28 V
